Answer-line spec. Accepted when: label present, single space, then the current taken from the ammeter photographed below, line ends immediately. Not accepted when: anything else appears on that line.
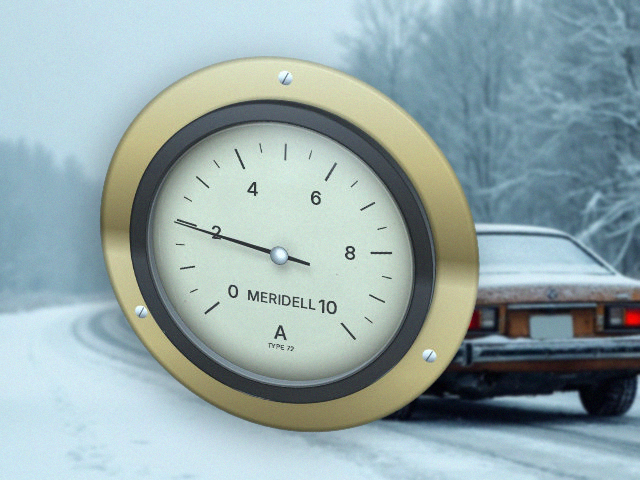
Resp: 2 A
